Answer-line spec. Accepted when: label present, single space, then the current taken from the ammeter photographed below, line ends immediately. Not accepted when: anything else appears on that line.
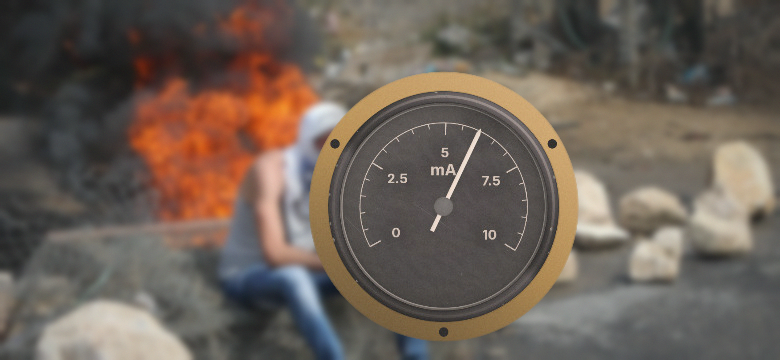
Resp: 6 mA
